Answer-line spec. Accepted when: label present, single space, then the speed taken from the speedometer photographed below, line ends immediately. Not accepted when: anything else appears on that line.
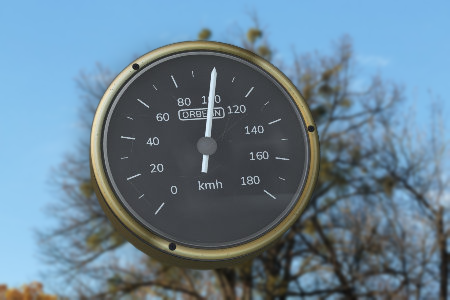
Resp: 100 km/h
